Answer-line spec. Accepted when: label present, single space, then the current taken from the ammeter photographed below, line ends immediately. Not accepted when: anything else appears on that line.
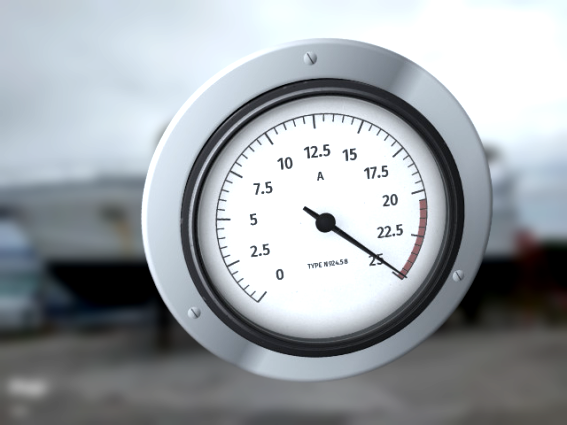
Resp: 24.75 A
